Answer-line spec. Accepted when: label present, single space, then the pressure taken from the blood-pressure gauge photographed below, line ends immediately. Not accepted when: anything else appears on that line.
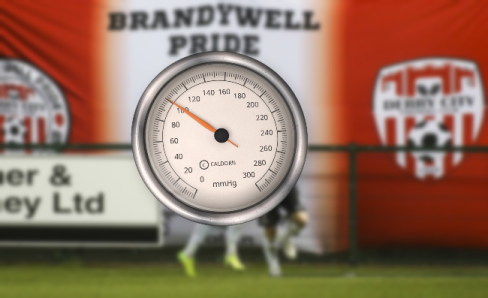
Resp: 100 mmHg
